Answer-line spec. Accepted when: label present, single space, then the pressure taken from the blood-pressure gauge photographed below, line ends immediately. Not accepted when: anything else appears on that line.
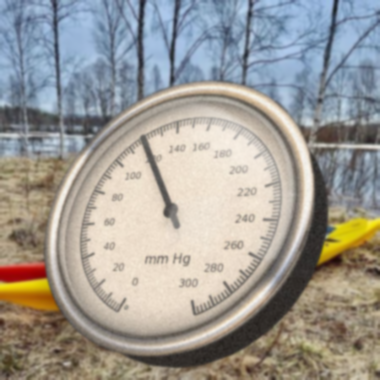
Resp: 120 mmHg
